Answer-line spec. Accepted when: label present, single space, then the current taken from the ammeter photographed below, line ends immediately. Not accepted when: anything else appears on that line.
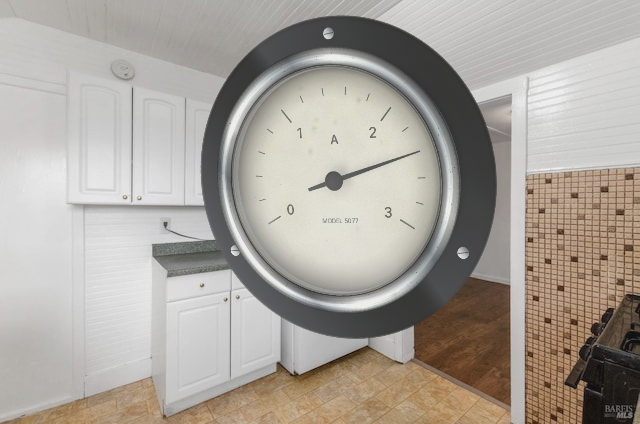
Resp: 2.4 A
